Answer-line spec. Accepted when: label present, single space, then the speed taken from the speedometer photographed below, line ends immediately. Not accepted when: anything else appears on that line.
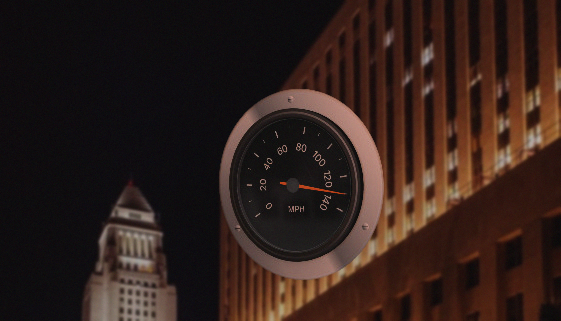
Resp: 130 mph
